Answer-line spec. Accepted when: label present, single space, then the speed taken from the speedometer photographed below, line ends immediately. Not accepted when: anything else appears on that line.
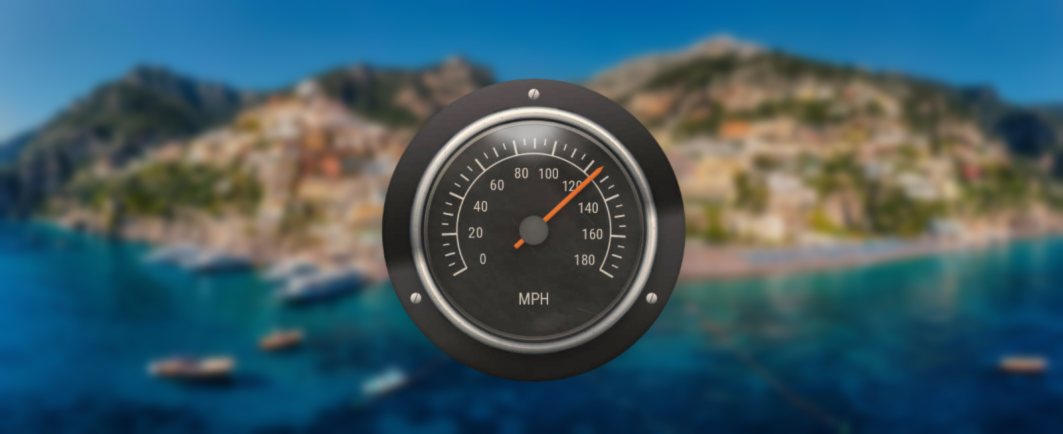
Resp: 125 mph
